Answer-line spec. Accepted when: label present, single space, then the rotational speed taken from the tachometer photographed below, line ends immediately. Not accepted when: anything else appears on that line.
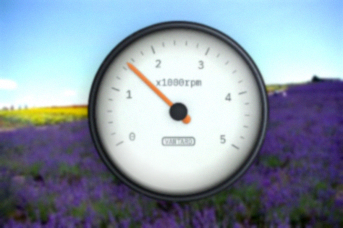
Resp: 1500 rpm
